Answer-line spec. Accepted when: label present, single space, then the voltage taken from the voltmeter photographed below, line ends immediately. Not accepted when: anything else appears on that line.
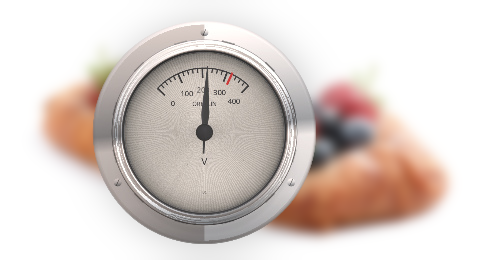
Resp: 220 V
